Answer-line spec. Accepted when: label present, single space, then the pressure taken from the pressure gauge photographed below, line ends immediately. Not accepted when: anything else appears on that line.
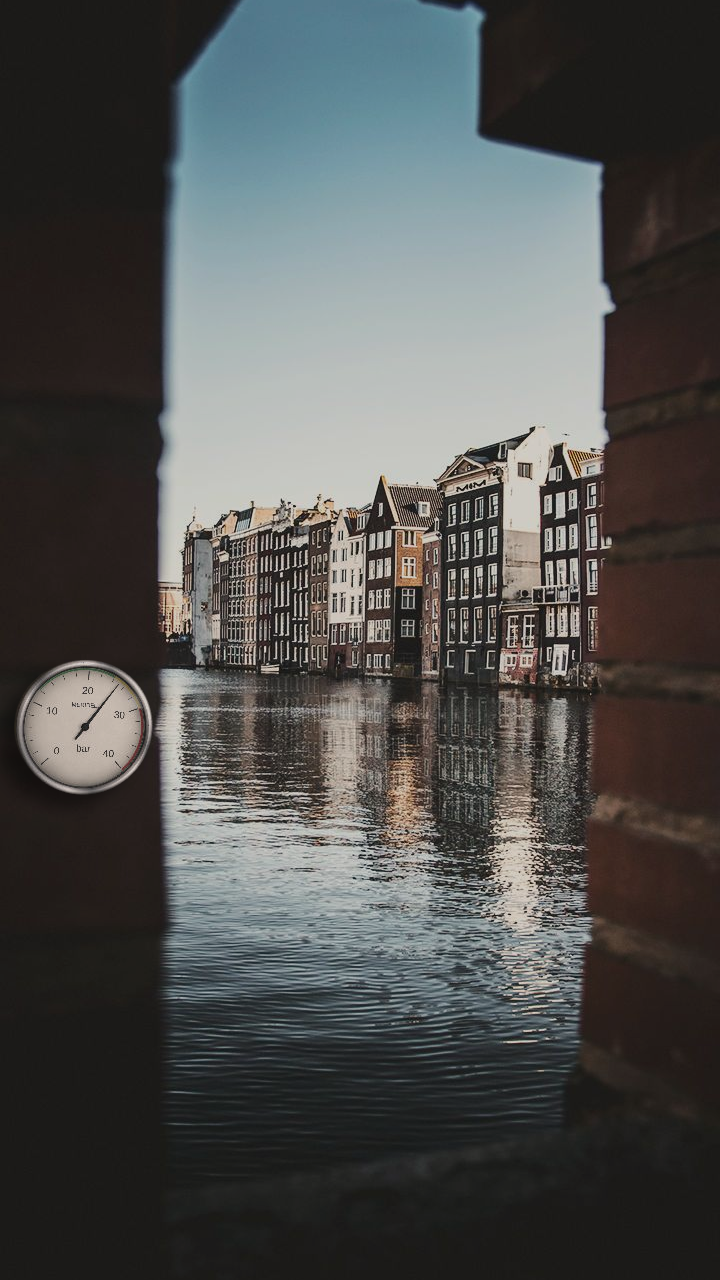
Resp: 25 bar
